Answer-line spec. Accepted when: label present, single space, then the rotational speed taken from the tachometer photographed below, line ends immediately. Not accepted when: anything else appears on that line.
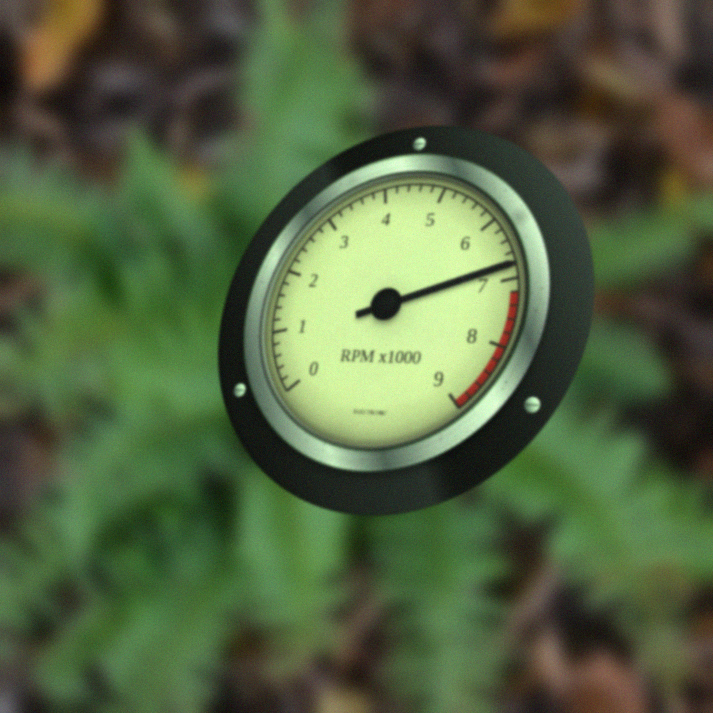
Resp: 6800 rpm
